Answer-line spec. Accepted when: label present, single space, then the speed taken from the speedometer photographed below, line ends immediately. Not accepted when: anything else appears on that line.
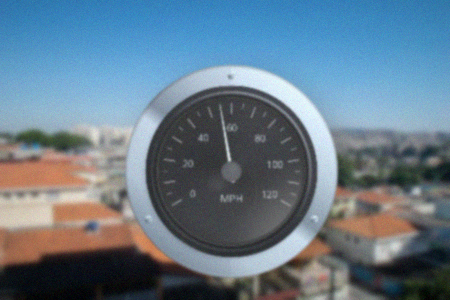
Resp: 55 mph
